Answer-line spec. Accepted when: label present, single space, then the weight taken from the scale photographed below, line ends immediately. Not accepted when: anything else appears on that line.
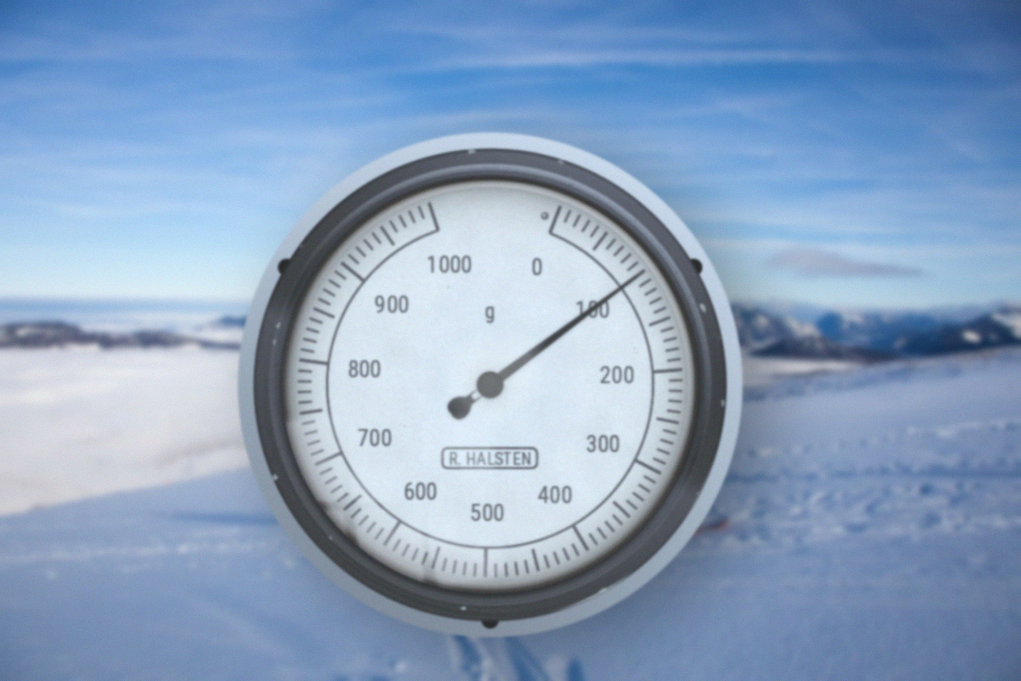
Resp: 100 g
